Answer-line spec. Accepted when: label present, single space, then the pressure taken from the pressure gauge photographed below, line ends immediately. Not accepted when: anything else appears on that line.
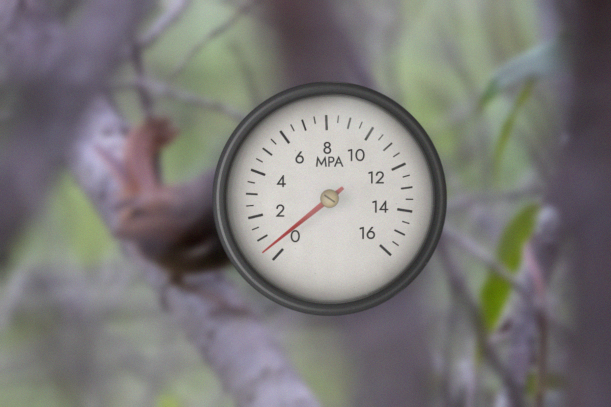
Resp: 0.5 MPa
